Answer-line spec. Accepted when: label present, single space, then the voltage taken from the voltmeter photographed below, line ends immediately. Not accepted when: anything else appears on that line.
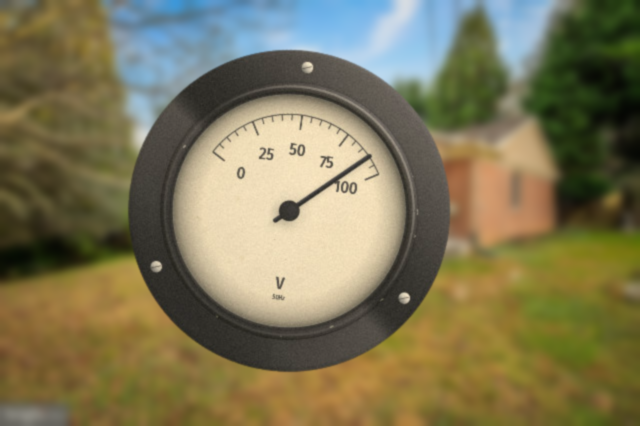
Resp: 90 V
